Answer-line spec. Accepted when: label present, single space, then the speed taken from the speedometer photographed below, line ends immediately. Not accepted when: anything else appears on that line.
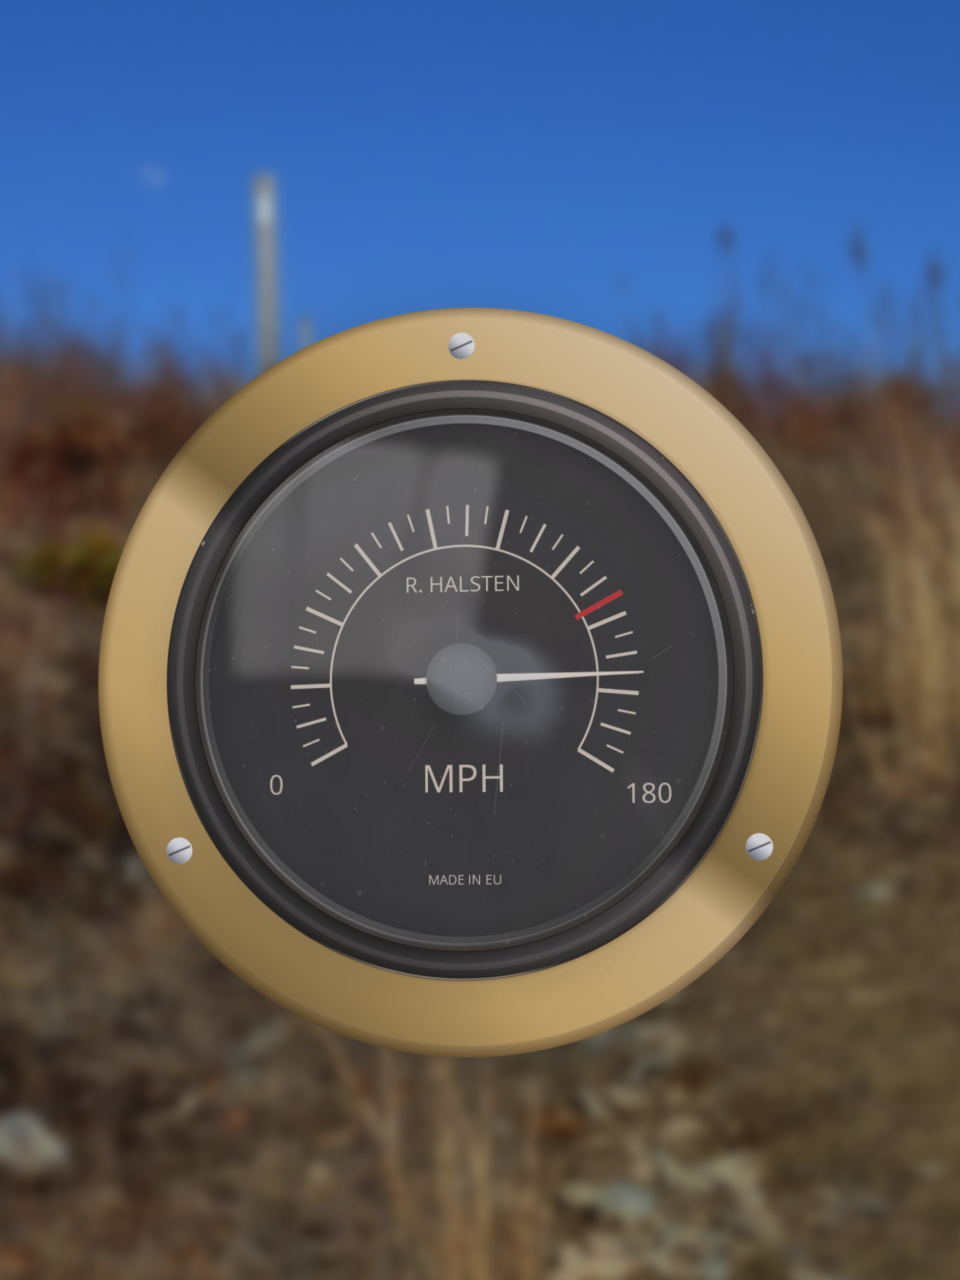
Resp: 155 mph
